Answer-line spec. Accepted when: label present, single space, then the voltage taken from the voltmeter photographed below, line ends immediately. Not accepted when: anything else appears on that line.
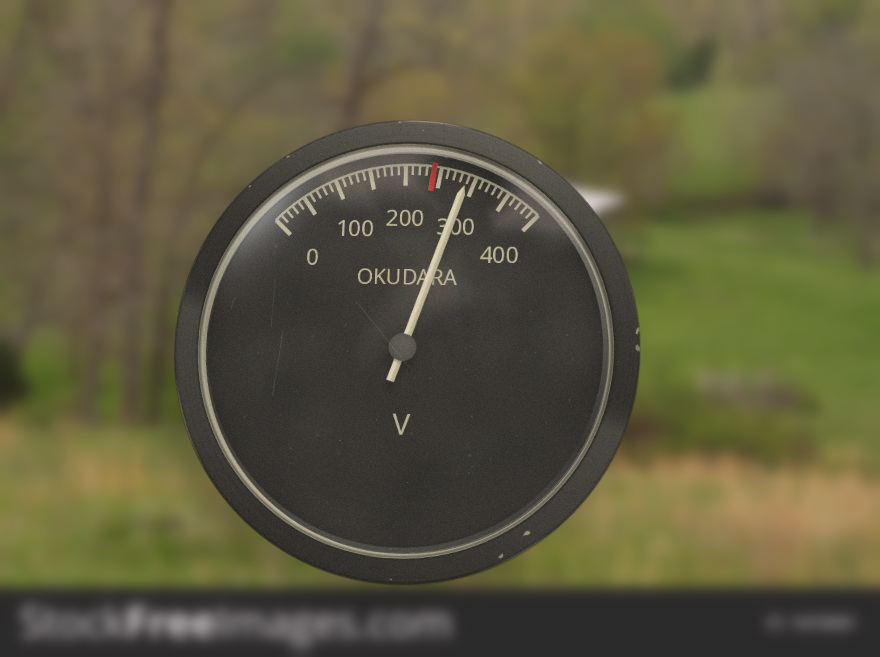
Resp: 290 V
